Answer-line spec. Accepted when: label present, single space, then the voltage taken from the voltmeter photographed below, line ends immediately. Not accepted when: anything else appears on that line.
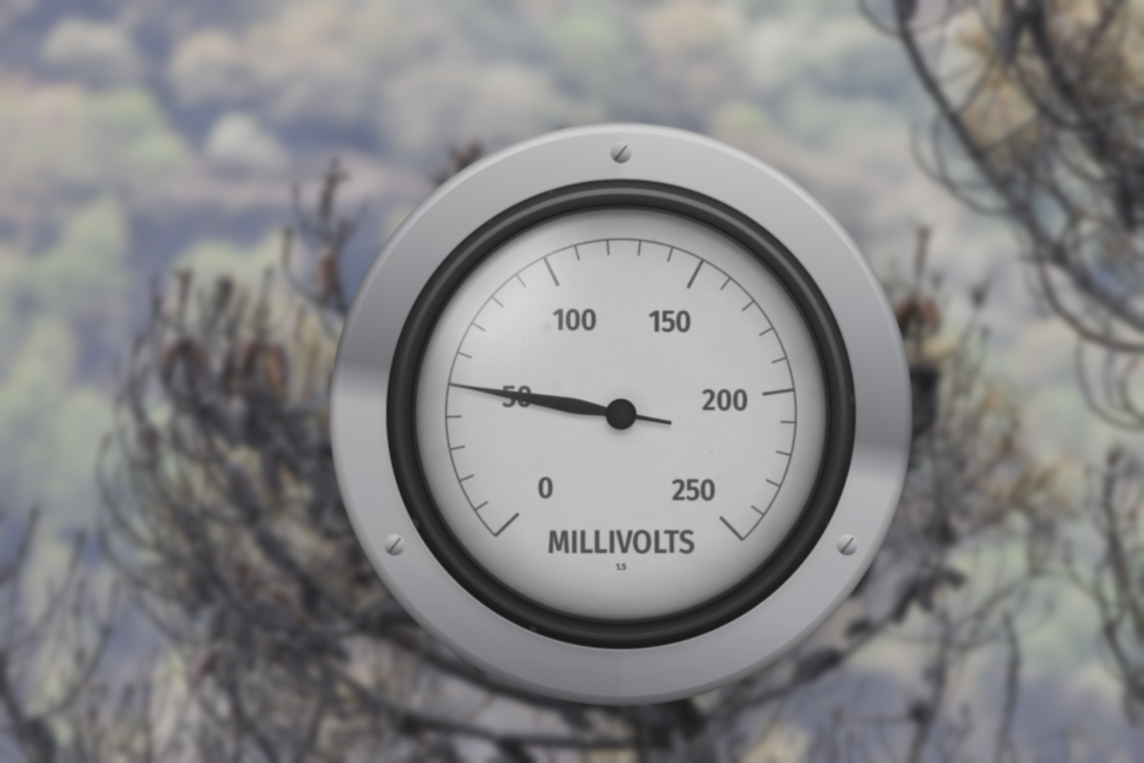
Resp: 50 mV
